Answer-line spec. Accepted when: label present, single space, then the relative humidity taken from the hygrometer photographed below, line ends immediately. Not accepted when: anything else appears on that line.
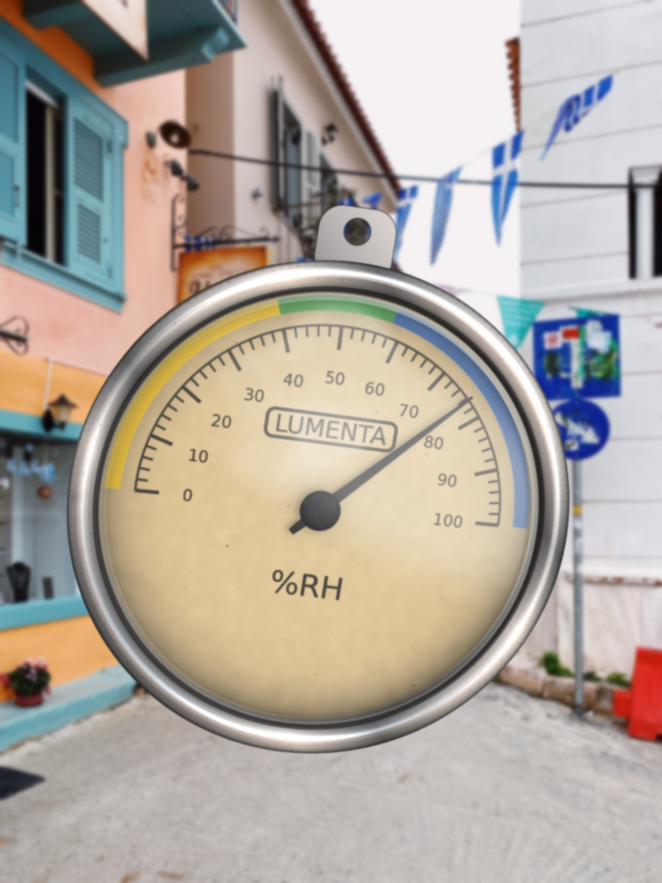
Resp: 76 %
